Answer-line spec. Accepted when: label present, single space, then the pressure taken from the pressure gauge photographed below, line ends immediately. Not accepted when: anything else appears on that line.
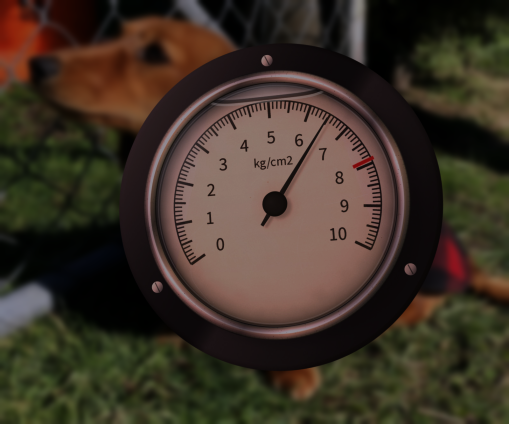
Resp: 6.5 kg/cm²
